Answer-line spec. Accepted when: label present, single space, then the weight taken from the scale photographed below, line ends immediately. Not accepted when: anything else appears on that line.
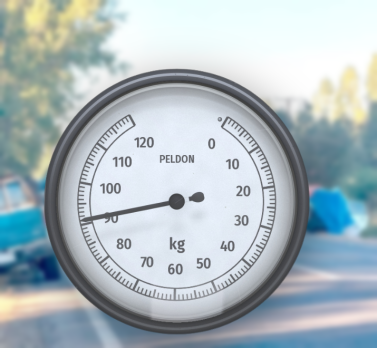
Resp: 91 kg
